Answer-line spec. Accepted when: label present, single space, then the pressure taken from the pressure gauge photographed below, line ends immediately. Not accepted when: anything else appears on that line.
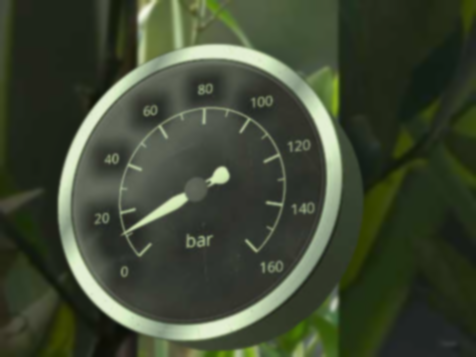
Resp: 10 bar
